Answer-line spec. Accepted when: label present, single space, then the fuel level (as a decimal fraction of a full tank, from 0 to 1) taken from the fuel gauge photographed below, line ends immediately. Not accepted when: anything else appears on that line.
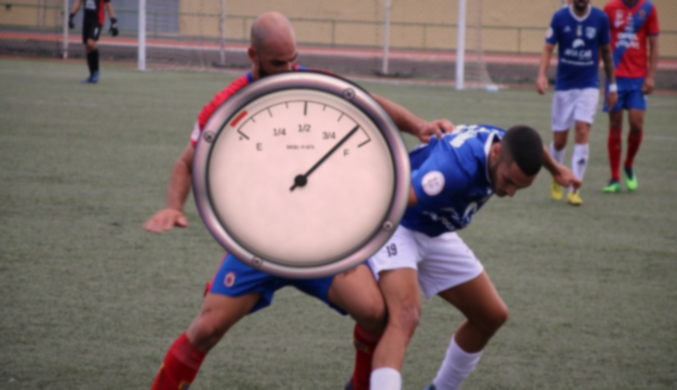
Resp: 0.875
